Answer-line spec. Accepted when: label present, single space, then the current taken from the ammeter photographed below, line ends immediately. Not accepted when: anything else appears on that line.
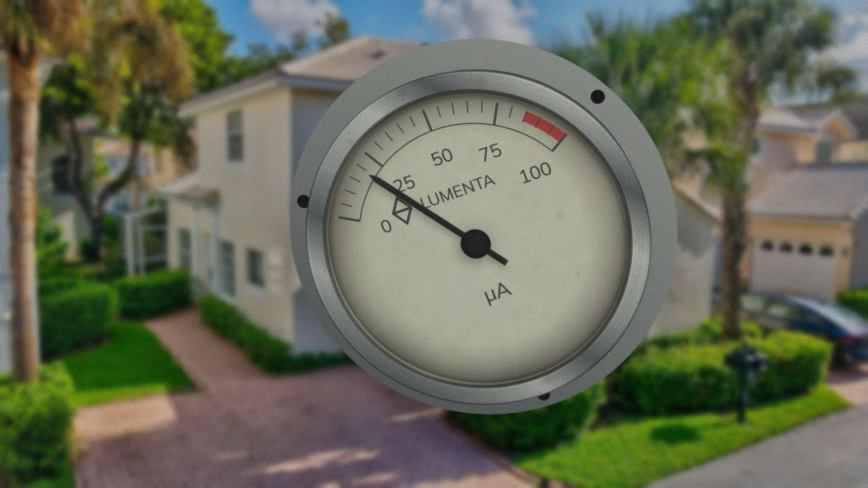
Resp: 20 µA
